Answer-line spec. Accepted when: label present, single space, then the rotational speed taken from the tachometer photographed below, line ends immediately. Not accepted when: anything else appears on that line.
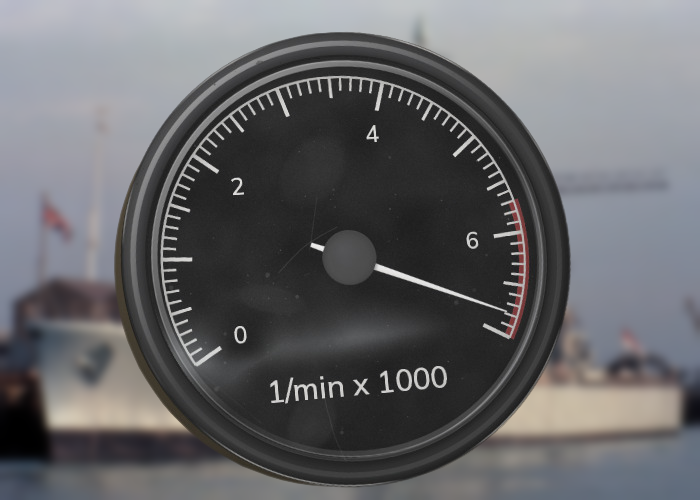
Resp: 6800 rpm
